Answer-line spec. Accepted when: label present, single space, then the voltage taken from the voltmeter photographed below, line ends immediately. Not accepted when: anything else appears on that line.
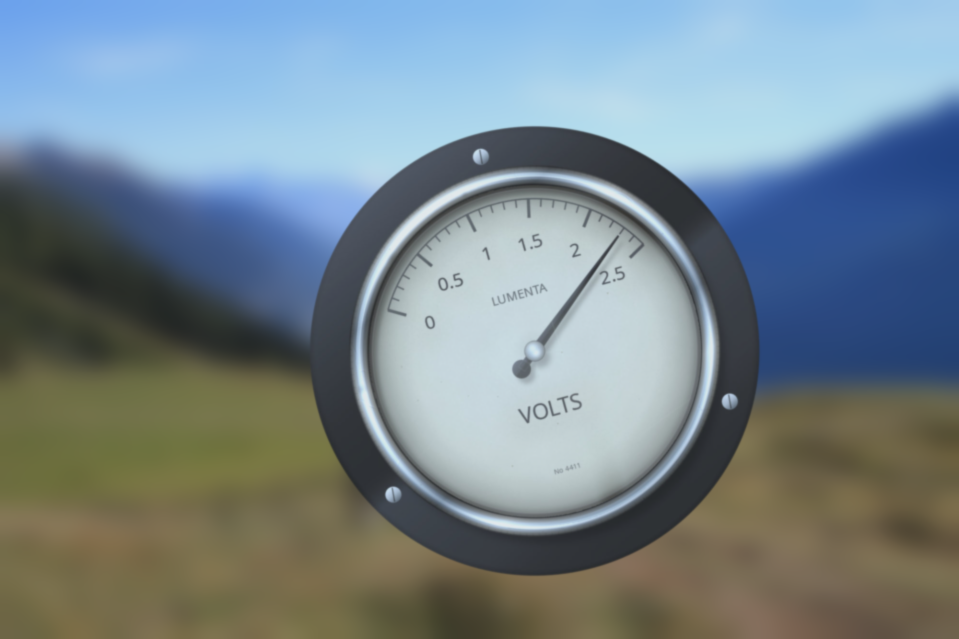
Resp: 2.3 V
